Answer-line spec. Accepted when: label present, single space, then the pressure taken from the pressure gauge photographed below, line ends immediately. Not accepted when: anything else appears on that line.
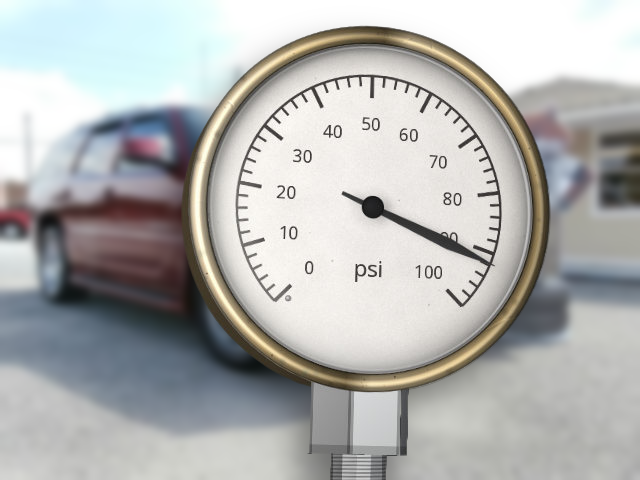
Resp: 92 psi
